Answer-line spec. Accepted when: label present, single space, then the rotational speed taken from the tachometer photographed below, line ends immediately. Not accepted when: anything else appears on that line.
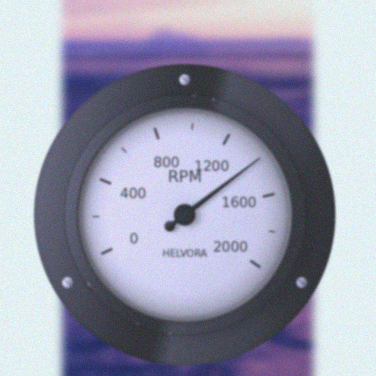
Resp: 1400 rpm
